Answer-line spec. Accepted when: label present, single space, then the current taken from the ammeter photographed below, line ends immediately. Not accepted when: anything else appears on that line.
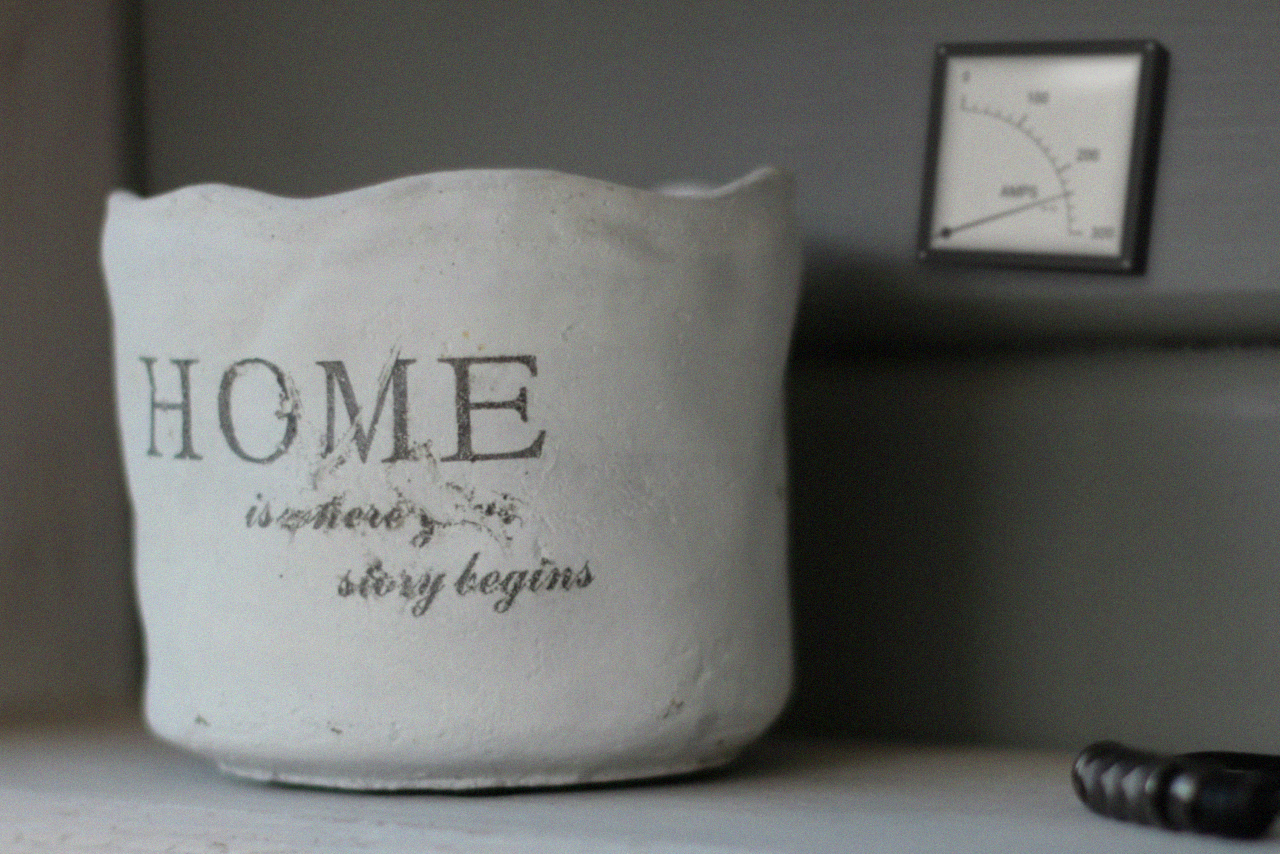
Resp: 240 A
